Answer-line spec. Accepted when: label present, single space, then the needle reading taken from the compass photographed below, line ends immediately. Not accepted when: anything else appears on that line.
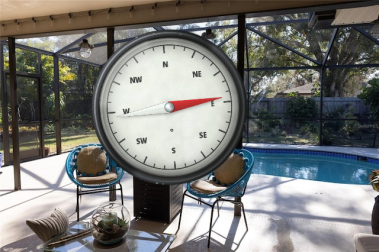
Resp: 85 °
